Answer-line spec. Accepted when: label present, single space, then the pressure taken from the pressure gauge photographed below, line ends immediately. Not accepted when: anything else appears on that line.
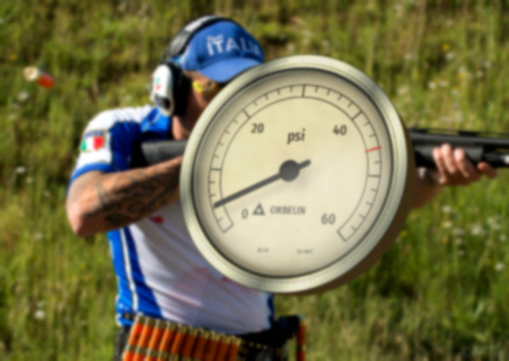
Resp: 4 psi
